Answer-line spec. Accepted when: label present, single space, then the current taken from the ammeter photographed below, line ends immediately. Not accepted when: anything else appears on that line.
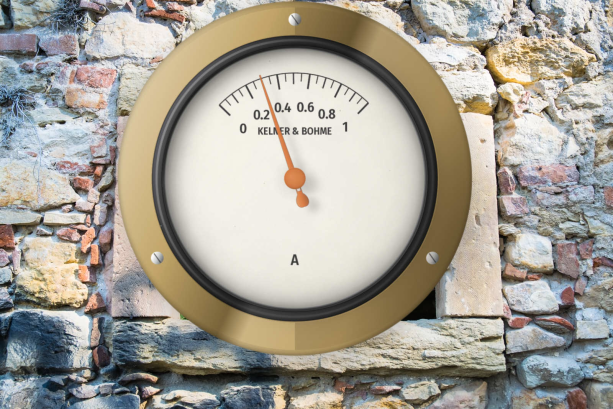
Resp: 0.3 A
